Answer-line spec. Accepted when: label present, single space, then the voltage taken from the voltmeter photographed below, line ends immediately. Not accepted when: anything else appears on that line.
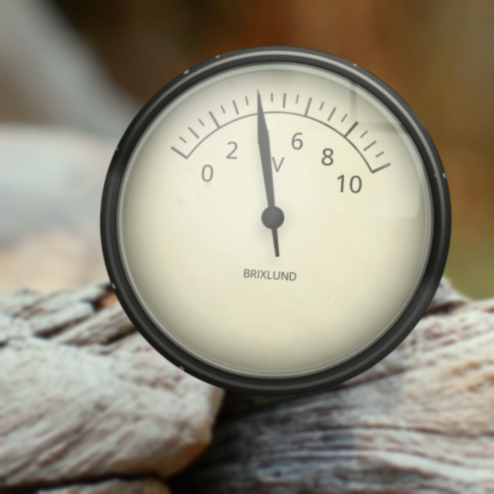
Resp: 4 V
